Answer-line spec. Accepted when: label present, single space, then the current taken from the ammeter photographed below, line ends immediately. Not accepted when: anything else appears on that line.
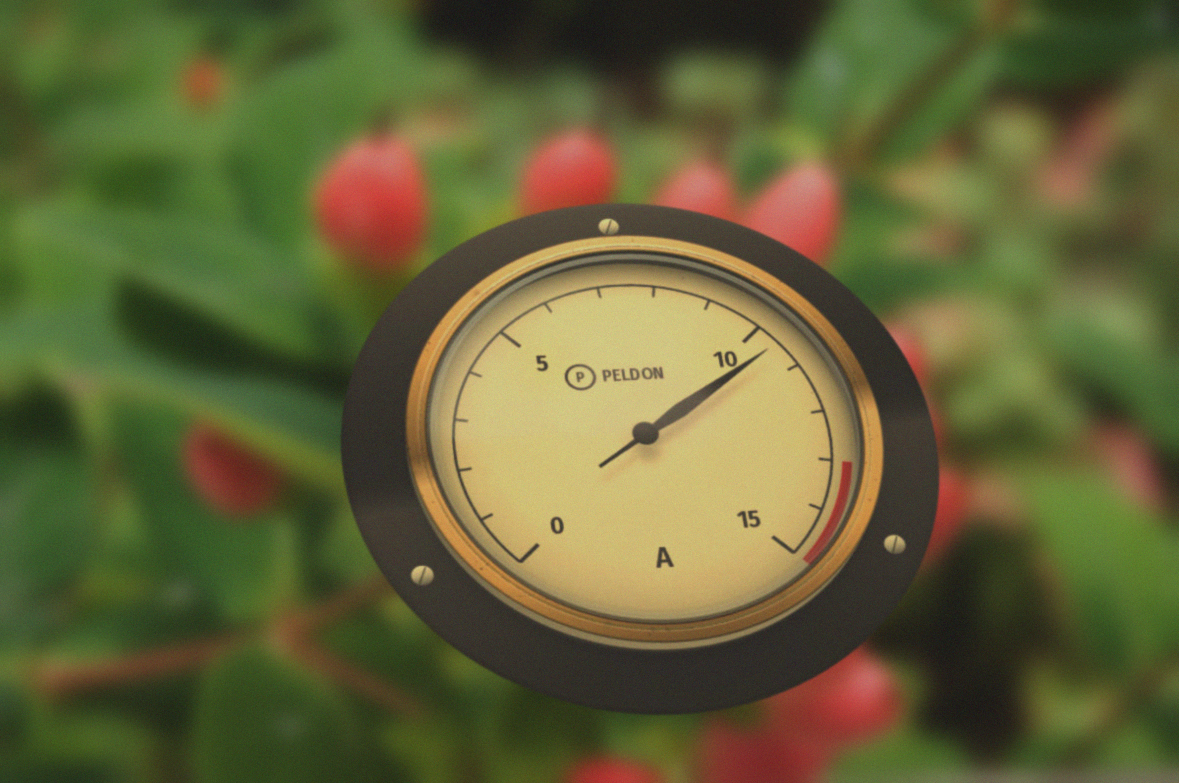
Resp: 10.5 A
